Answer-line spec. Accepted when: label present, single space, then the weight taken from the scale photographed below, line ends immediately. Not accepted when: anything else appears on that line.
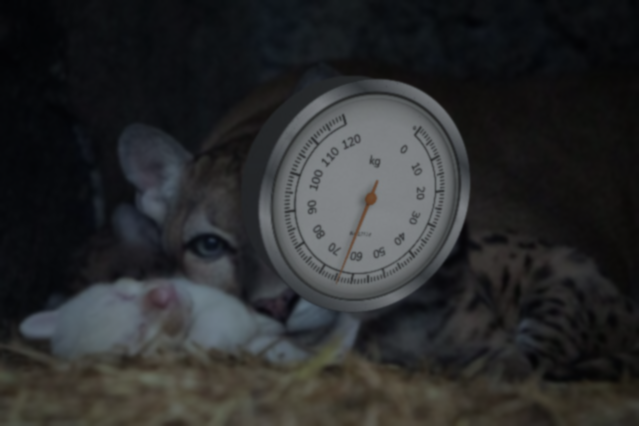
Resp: 65 kg
